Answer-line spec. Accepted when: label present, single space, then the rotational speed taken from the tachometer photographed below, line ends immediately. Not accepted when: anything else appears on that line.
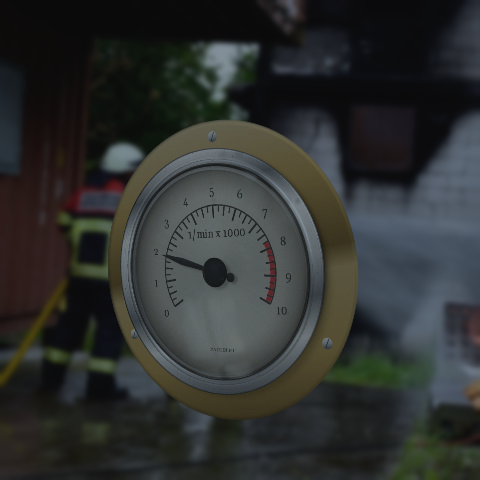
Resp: 2000 rpm
